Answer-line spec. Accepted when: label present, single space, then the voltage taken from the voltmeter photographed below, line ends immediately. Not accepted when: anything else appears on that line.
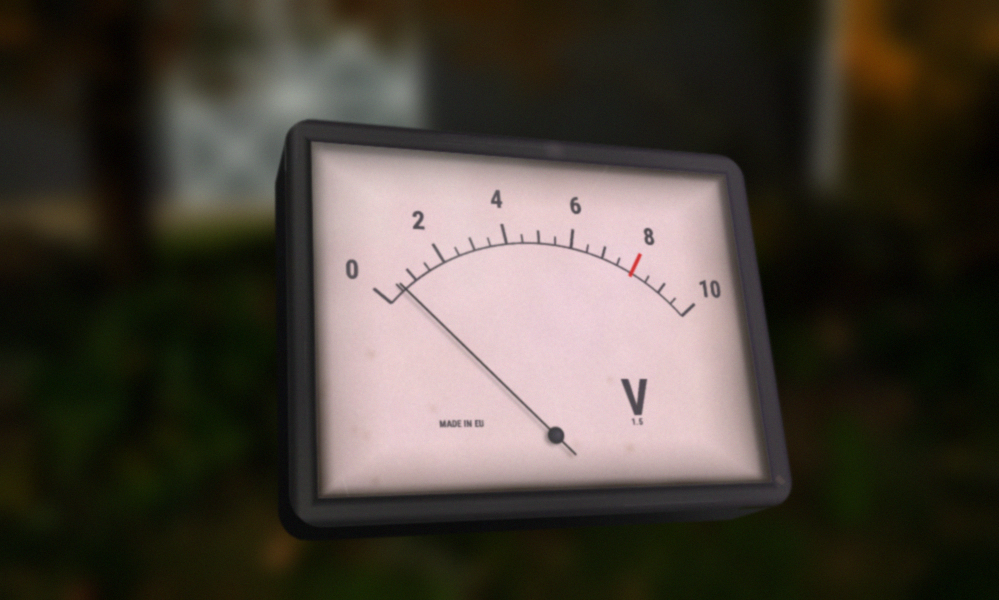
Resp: 0.5 V
